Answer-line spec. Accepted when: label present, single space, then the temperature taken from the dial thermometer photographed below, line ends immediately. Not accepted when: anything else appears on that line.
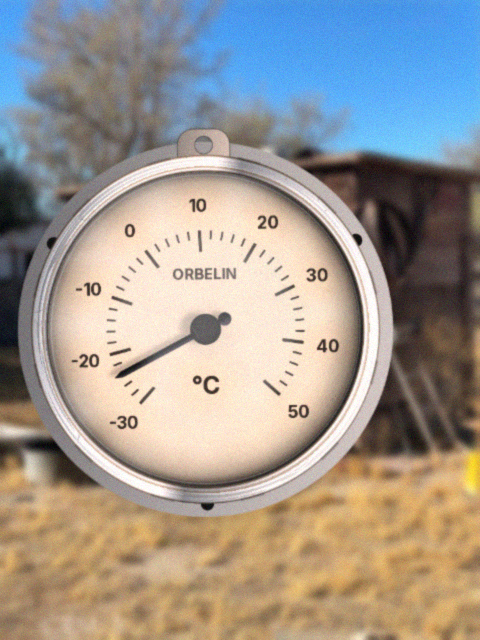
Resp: -24 °C
